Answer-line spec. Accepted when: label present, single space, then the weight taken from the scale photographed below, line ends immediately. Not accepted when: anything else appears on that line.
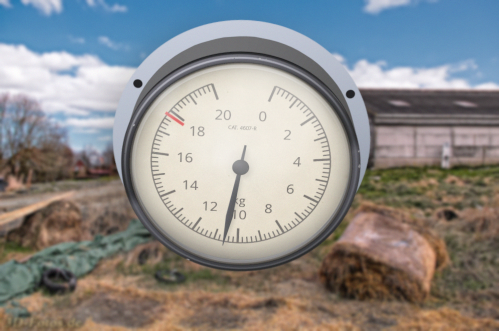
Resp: 10.6 kg
